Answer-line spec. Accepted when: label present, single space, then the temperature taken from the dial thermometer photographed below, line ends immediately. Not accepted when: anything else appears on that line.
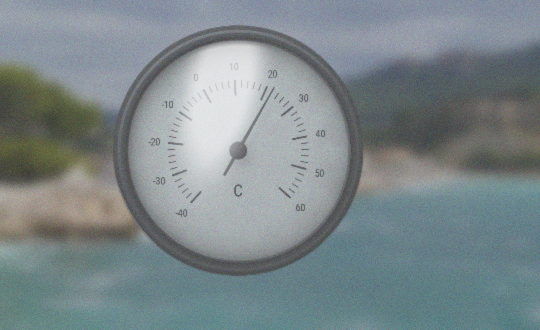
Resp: 22 °C
